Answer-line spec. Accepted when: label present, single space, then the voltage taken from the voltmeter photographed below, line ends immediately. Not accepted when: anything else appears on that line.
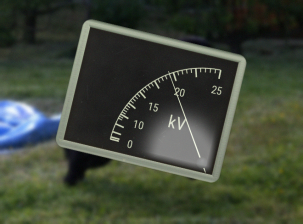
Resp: 19.5 kV
